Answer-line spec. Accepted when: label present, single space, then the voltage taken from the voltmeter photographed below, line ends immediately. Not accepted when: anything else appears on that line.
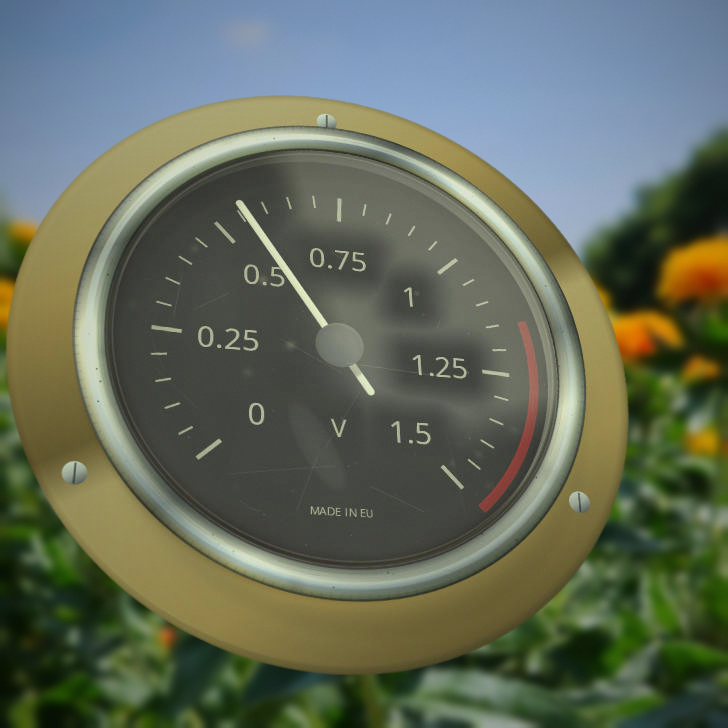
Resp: 0.55 V
